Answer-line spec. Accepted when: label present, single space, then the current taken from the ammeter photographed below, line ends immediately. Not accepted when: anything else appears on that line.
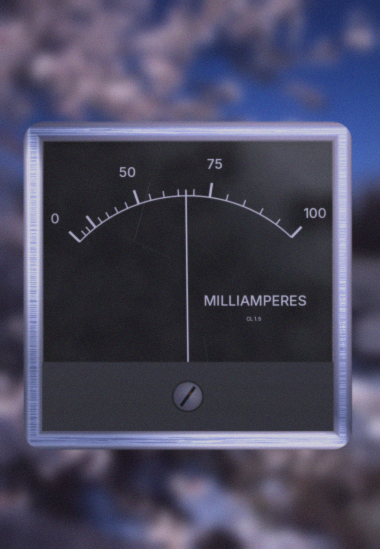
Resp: 67.5 mA
